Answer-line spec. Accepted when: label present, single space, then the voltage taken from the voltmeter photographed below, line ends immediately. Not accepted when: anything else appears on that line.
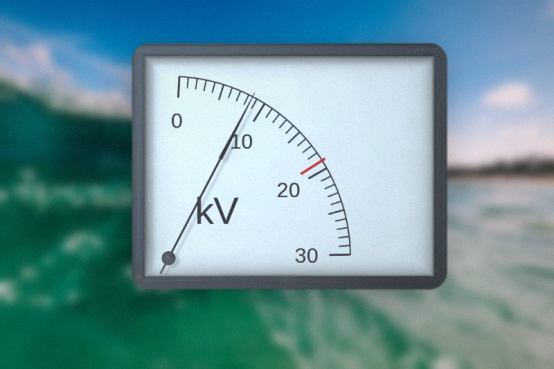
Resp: 8.5 kV
